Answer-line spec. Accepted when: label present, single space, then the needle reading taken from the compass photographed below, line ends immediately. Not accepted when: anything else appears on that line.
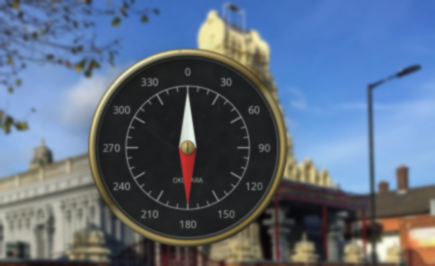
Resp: 180 °
